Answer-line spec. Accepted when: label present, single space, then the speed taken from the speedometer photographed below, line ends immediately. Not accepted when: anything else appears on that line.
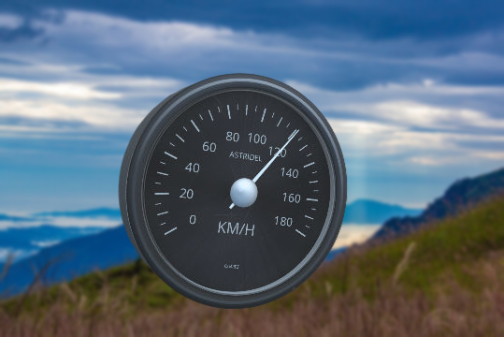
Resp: 120 km/h
